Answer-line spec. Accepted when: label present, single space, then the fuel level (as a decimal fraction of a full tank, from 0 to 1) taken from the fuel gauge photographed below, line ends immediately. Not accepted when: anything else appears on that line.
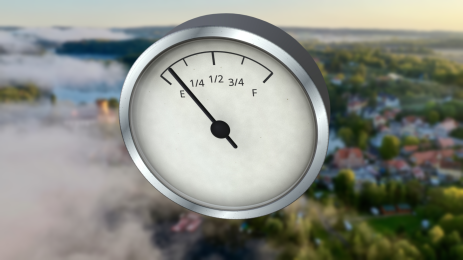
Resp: 0.125
